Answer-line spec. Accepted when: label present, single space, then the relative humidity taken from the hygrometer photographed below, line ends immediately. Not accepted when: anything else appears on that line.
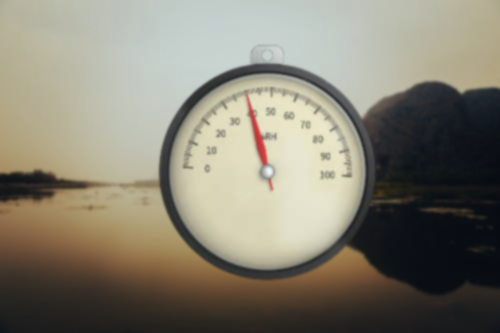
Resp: 40 %
